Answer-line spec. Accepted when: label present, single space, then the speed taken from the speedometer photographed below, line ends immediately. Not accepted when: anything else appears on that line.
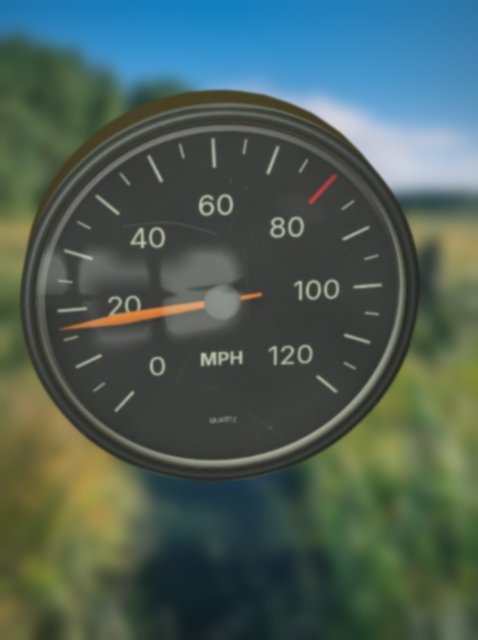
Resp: 17.5 mph
